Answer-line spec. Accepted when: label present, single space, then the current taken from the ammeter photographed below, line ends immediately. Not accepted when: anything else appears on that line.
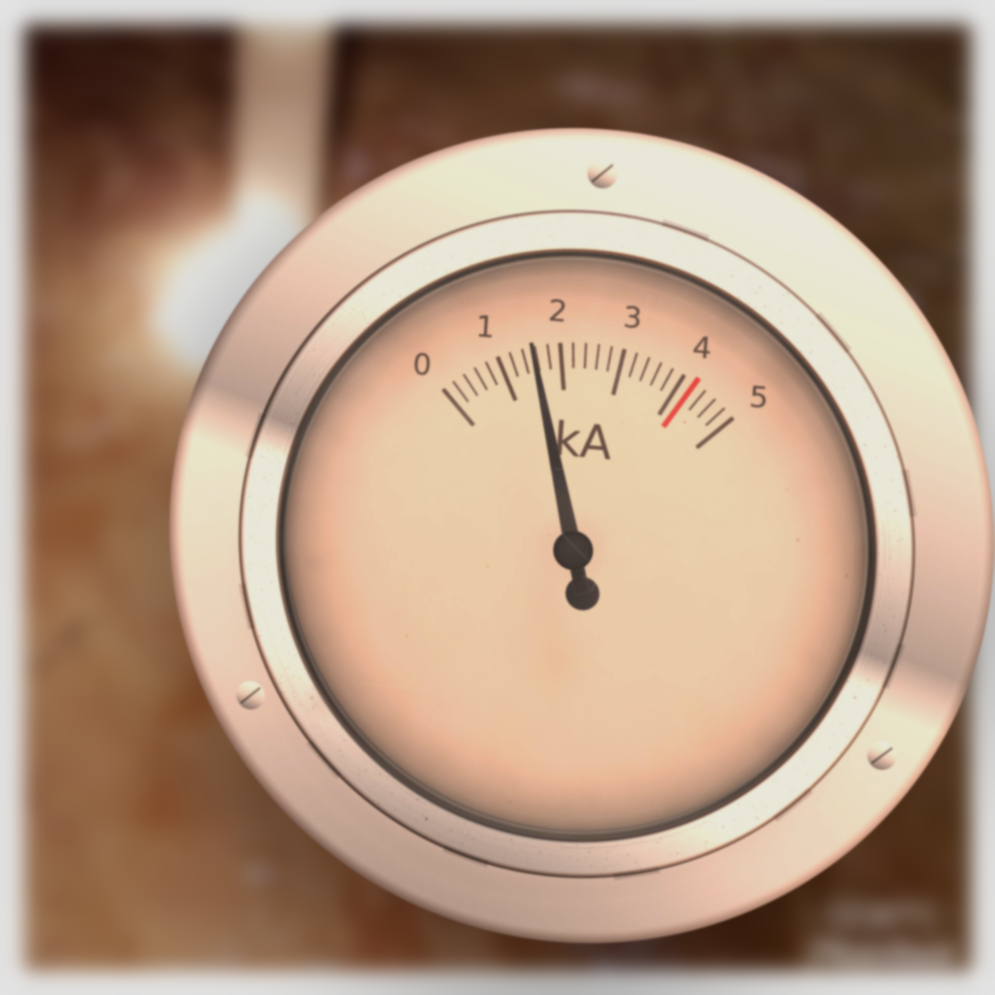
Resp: 1.6 kA
